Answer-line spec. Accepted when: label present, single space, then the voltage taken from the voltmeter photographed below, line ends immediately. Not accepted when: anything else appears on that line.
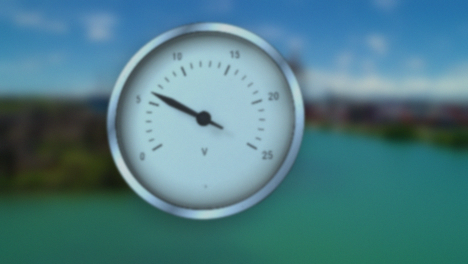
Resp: 6 V
